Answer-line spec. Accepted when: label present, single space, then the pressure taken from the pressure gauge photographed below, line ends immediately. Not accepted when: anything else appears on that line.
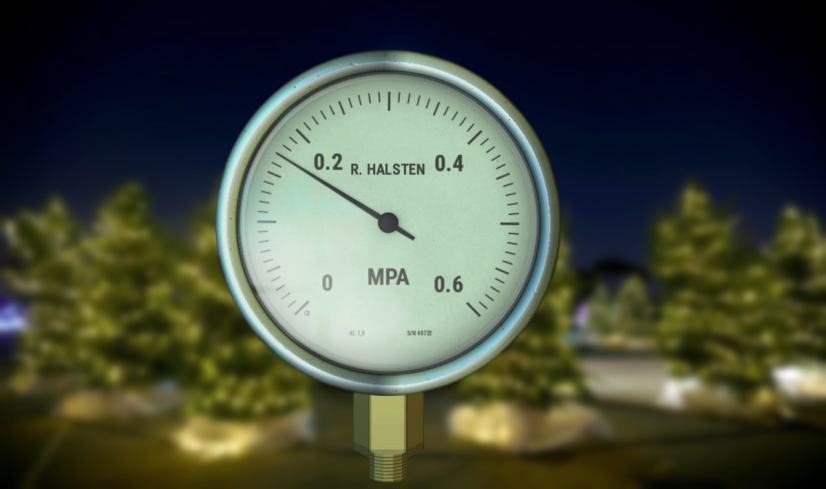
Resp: 0.17 MPa
